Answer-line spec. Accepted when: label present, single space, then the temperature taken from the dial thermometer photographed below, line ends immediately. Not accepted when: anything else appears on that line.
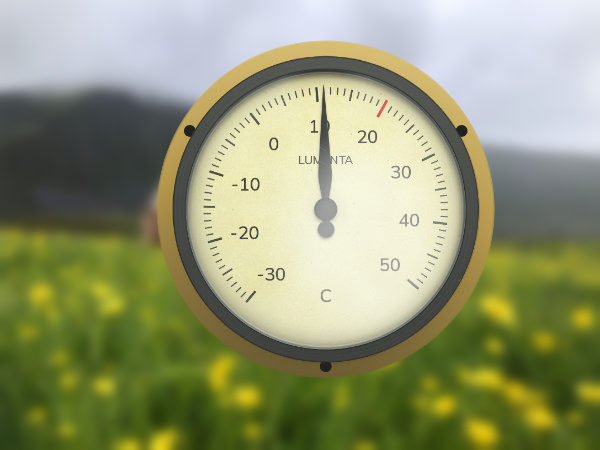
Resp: 11 °C
